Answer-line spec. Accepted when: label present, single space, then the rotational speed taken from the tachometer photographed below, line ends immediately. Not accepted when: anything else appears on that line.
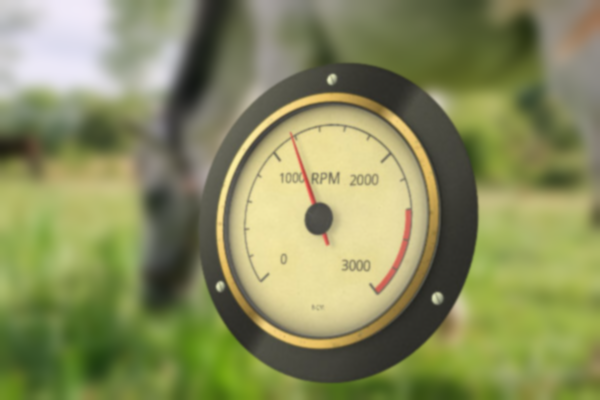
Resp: 1200 rpm
